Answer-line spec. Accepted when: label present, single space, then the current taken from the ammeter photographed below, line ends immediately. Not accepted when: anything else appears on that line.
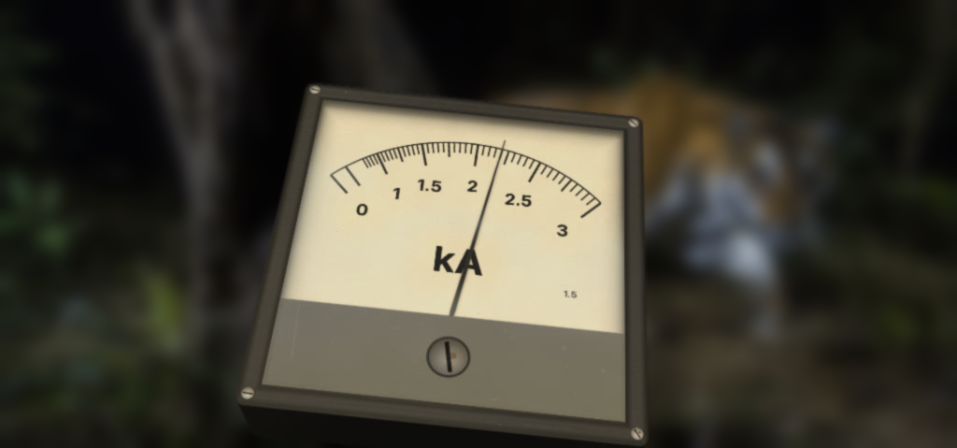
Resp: 2.2 kA
